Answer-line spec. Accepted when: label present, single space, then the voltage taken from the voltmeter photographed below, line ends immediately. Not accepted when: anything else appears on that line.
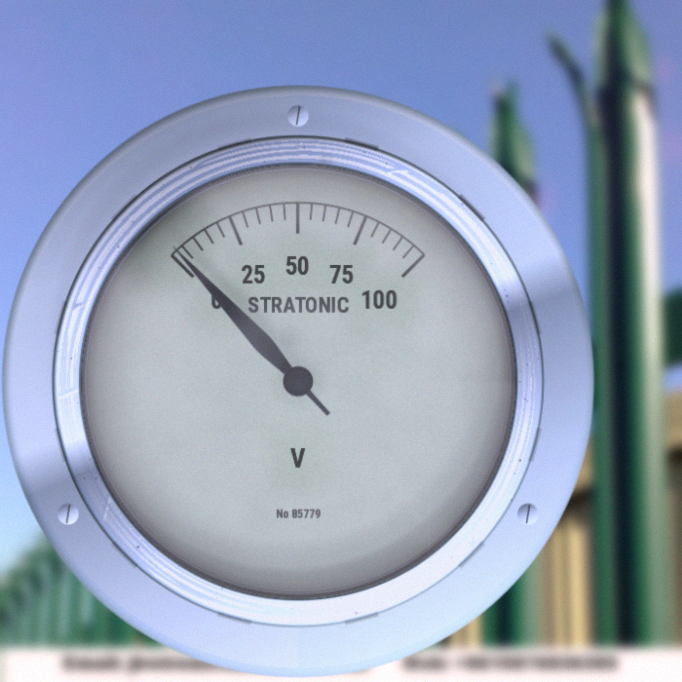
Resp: 2.5 V
